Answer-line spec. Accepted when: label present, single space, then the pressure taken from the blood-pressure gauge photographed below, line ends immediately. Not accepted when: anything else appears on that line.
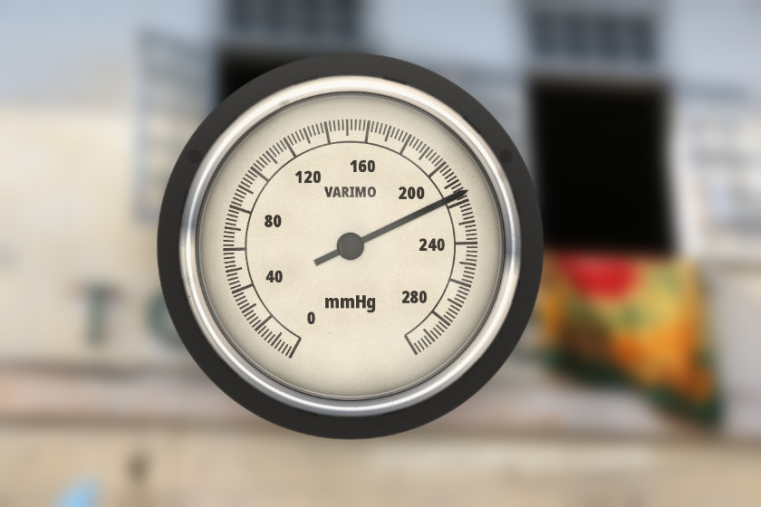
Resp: 216 mmHg
